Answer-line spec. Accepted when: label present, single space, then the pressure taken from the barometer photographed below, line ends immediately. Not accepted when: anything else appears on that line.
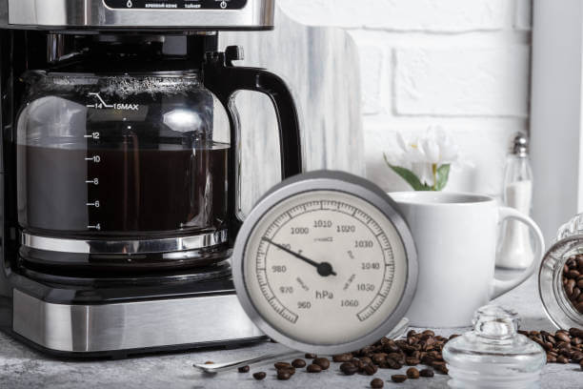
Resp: 990 hPa
